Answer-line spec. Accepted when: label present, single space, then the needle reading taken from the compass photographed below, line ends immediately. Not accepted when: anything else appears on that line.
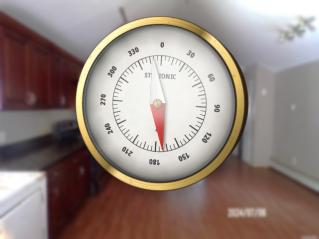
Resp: 170 °
